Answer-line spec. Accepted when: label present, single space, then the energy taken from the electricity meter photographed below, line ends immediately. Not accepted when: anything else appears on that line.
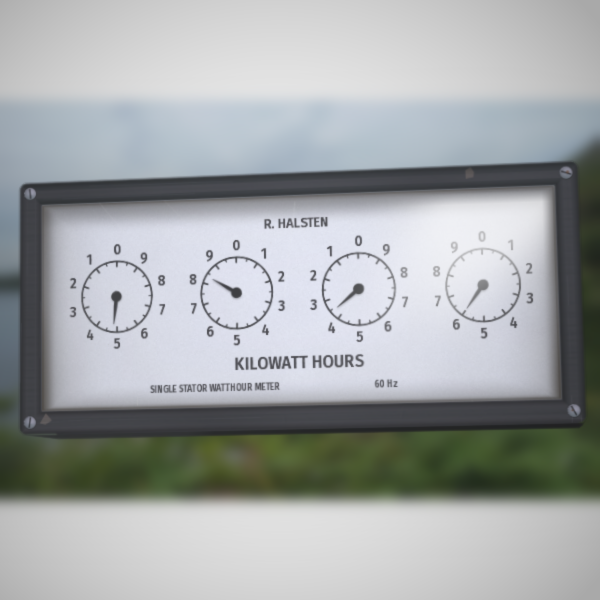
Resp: 4836 kWh
